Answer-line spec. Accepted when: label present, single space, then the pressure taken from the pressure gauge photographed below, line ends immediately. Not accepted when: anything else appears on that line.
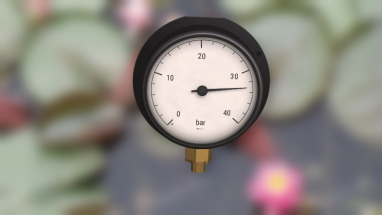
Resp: 33 bar
